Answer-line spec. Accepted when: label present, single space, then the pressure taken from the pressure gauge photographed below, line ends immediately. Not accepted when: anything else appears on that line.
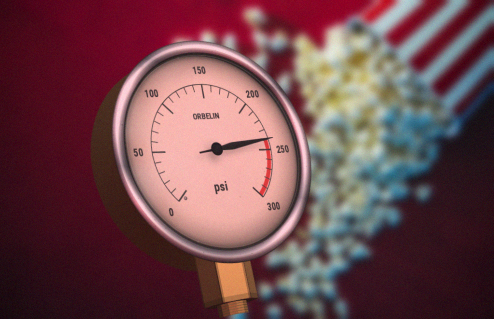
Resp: 240 psi
